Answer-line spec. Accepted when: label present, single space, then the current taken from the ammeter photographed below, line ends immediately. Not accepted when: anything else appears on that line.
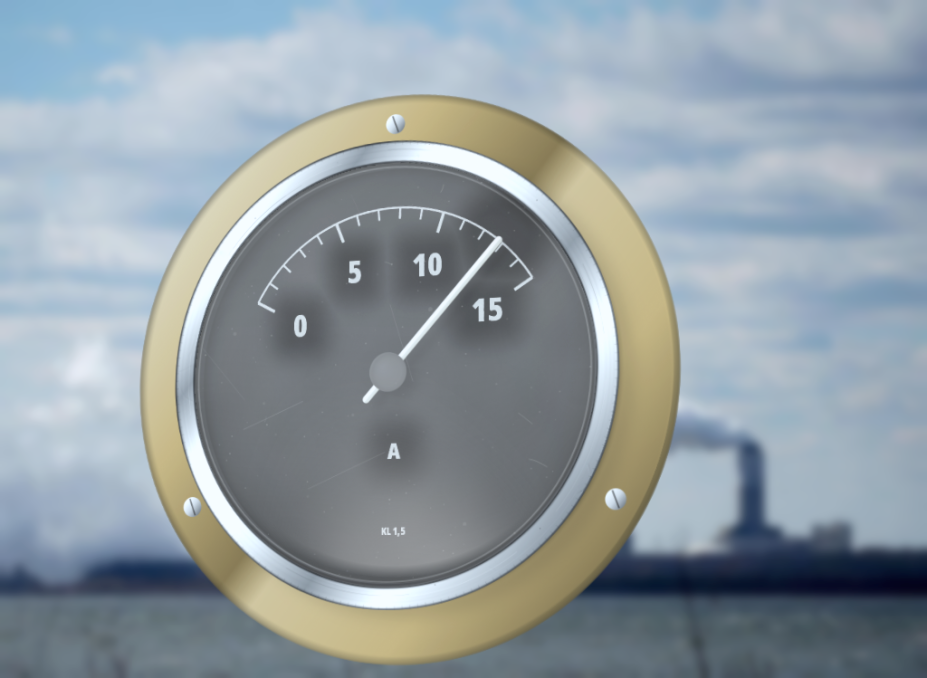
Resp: 13 A
